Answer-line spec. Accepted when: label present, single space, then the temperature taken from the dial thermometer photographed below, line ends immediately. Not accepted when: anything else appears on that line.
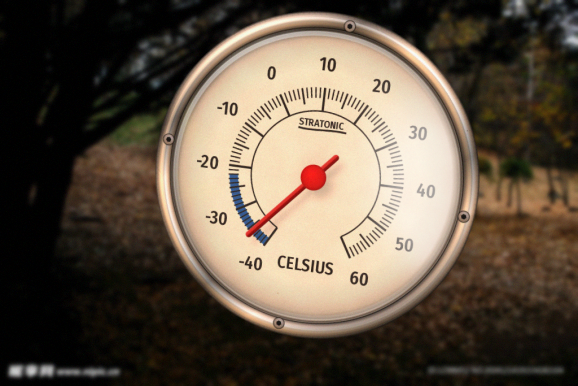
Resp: -36 °C
